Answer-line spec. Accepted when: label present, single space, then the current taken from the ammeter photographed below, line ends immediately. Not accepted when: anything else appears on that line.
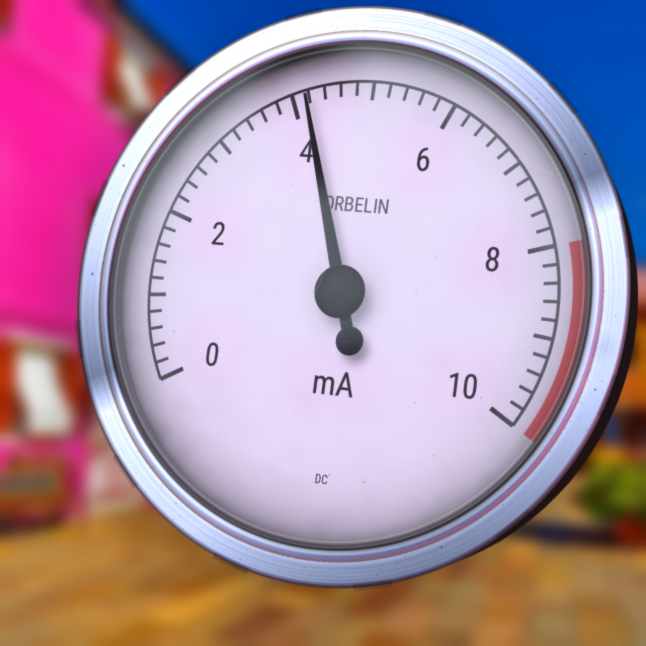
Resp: 4.2 mA
